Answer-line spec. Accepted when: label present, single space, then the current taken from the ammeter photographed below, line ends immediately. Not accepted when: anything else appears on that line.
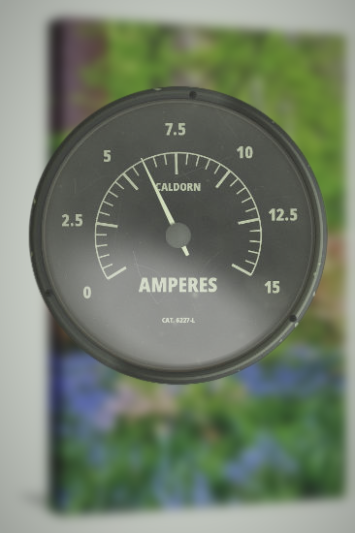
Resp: 6 A
